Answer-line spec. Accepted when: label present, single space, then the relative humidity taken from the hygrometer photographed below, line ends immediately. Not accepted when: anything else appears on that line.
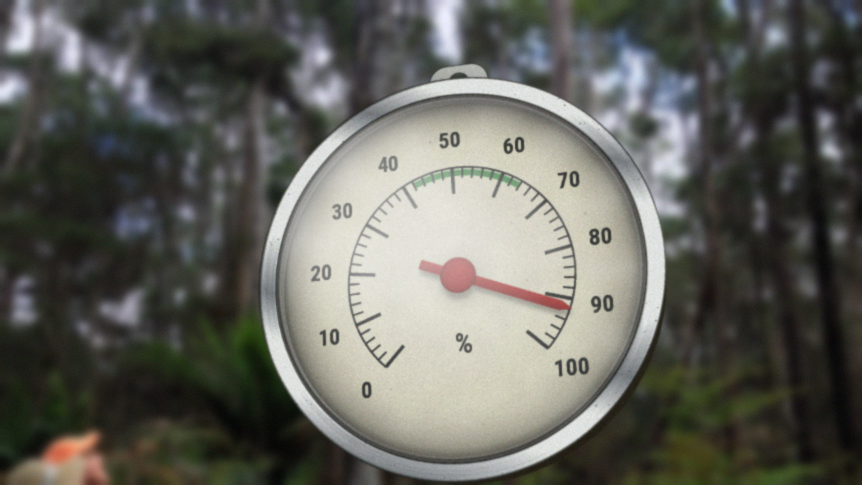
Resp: 92 %
